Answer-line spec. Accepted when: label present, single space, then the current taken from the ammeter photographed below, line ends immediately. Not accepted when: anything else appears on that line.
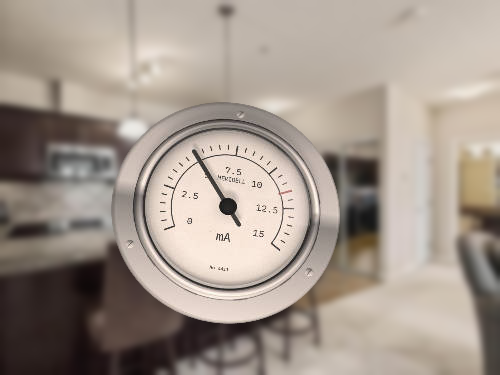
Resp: 5 mA
